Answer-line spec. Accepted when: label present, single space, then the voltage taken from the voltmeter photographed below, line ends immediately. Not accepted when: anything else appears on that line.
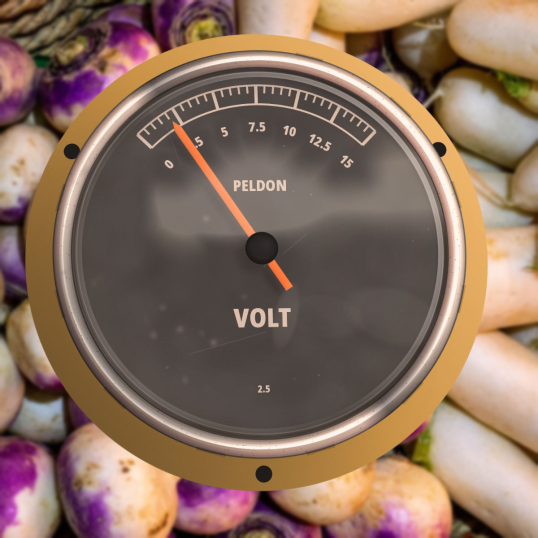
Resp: 2 V
